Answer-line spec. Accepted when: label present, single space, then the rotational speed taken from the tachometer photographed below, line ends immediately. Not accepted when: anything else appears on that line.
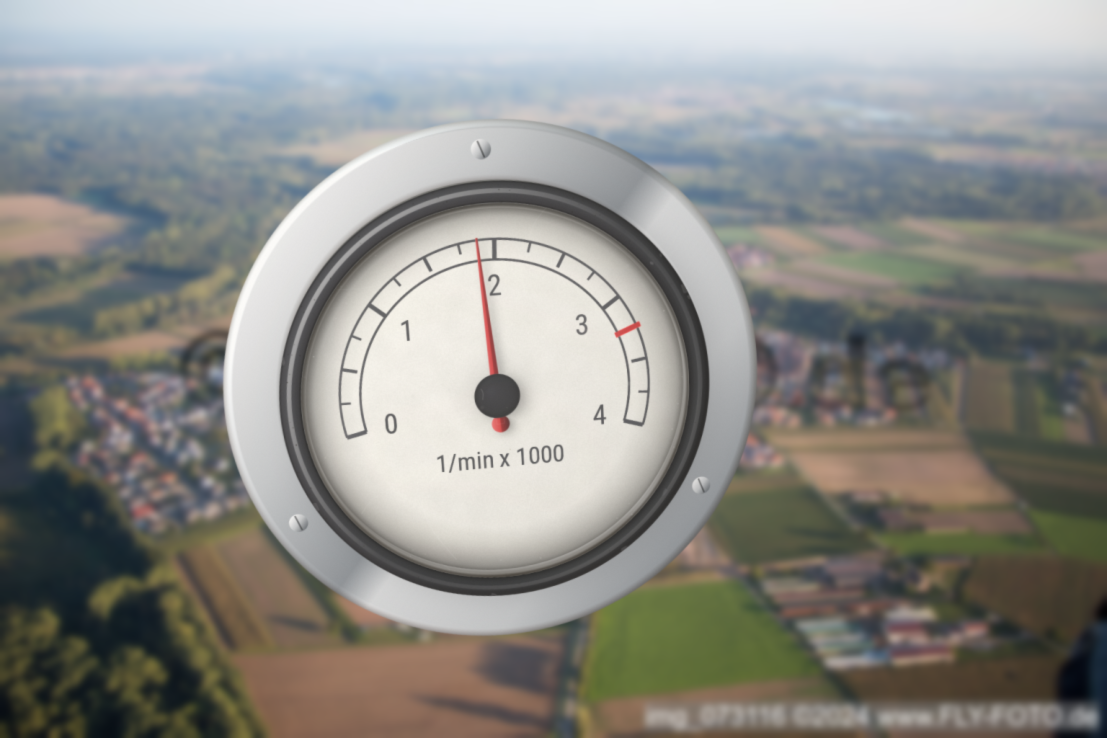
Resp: 1875 rpm
